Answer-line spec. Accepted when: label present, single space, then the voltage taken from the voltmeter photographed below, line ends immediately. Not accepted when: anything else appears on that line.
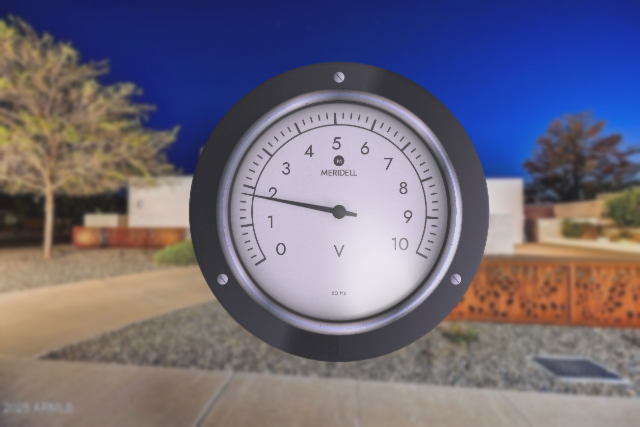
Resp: 1.8 V
